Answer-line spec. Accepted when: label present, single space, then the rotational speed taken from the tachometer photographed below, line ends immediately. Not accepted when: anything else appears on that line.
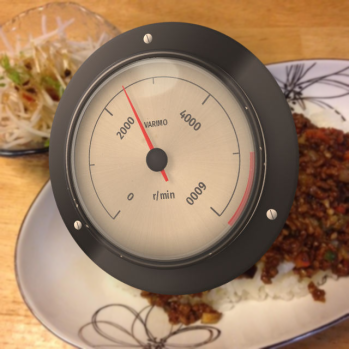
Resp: 2500 rpm
